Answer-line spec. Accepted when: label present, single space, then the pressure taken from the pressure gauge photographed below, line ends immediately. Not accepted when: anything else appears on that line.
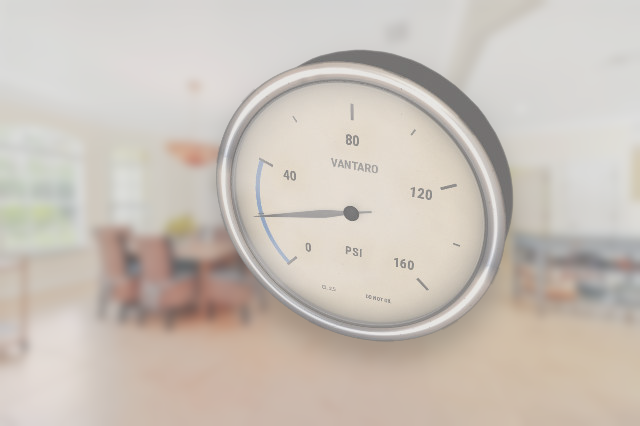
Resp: 20 psi
